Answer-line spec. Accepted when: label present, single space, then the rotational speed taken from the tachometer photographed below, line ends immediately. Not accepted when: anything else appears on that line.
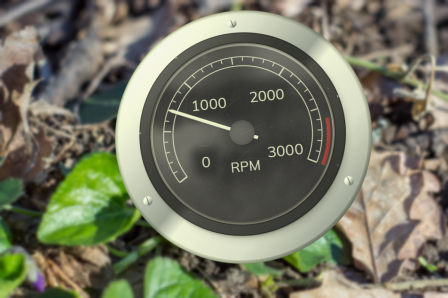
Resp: 700 rpm
